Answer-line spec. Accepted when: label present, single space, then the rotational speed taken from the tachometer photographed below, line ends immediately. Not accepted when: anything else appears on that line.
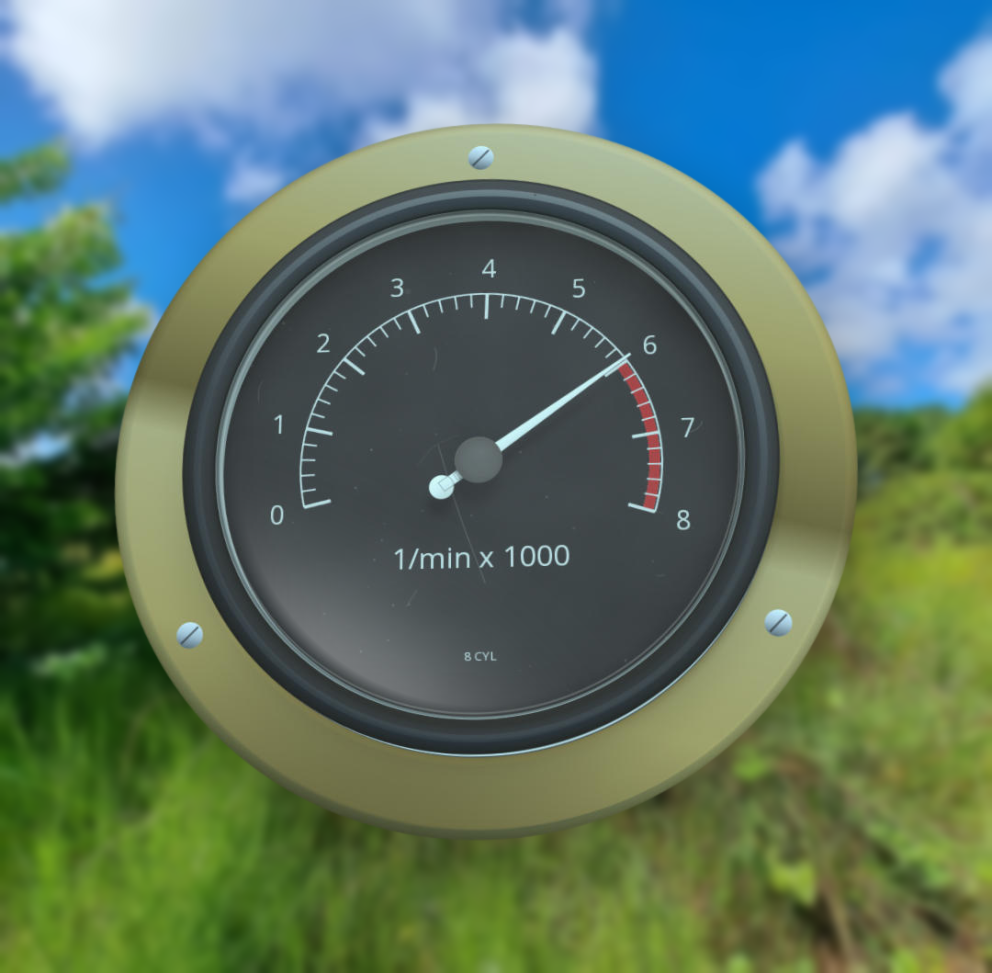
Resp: 6000 rpm
